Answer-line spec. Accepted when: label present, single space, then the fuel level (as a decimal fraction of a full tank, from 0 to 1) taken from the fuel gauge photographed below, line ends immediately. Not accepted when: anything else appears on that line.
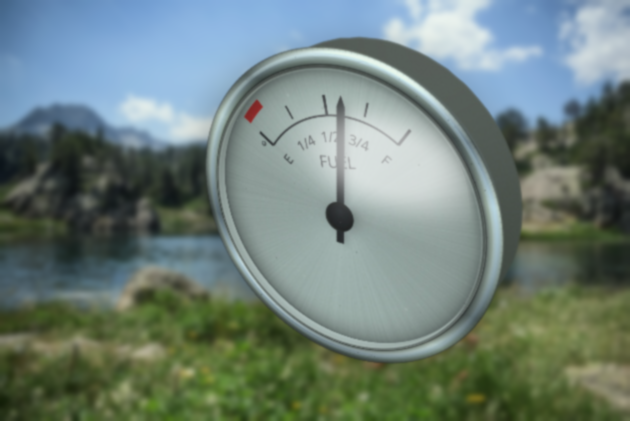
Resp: 0.625
